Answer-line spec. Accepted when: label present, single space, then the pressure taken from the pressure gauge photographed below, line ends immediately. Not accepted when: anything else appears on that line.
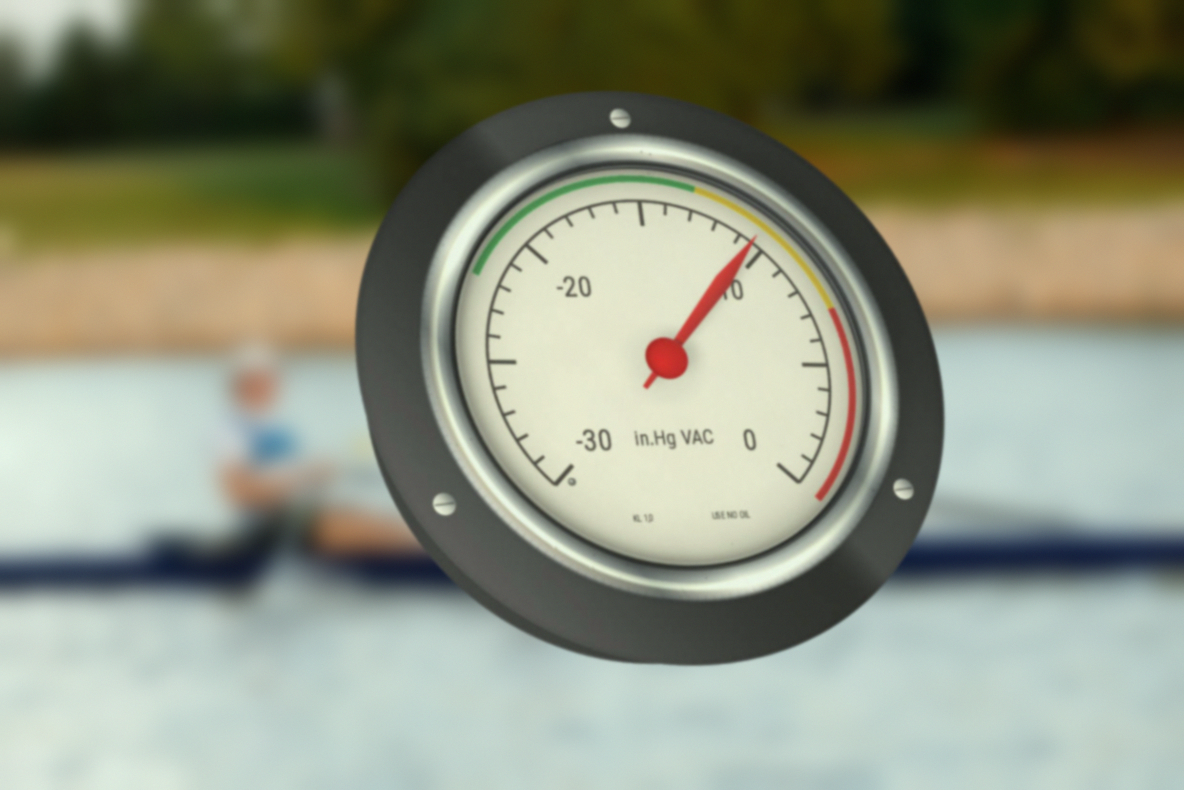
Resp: -10.5 inHg
